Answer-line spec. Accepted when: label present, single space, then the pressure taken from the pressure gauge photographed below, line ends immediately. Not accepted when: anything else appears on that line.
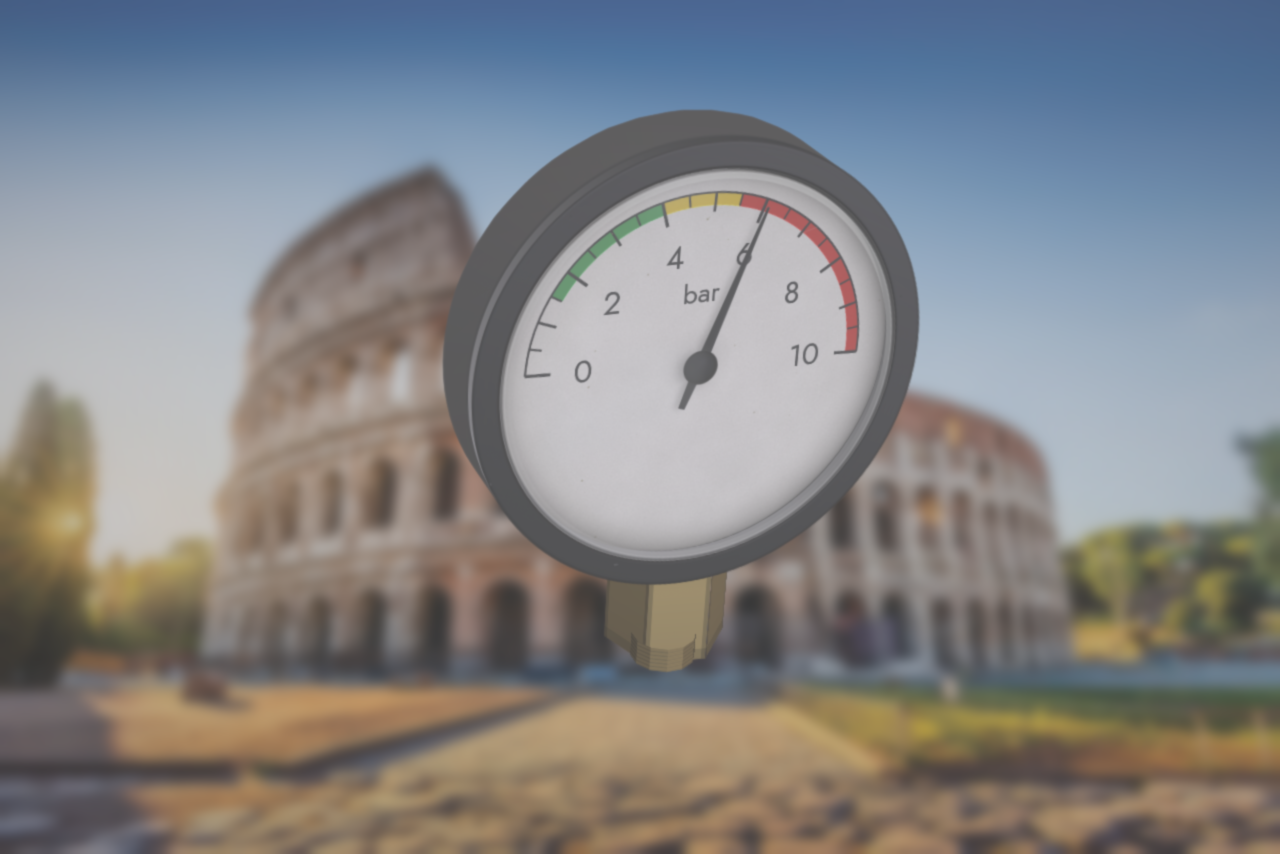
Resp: 6 bar
